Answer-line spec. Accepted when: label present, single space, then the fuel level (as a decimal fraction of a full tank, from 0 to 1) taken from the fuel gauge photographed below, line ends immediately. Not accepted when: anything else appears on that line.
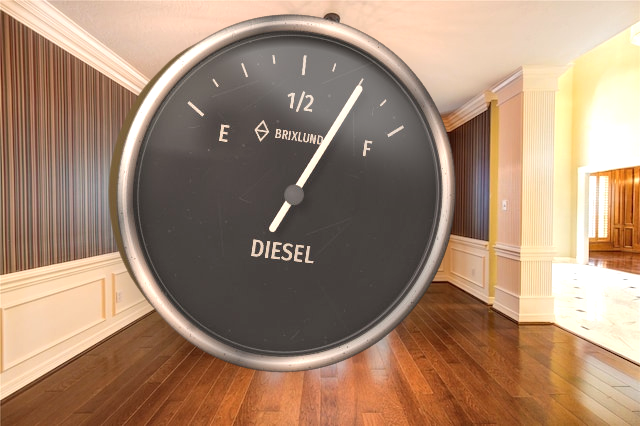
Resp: 0.75
